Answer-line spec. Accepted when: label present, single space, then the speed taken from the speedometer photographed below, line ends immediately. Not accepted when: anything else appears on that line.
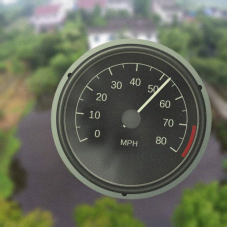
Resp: 52.5 mph
